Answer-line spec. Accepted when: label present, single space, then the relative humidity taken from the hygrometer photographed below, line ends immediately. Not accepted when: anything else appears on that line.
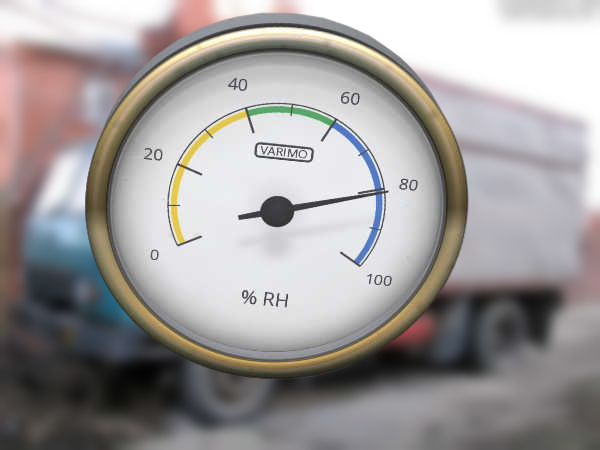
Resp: 80 %
